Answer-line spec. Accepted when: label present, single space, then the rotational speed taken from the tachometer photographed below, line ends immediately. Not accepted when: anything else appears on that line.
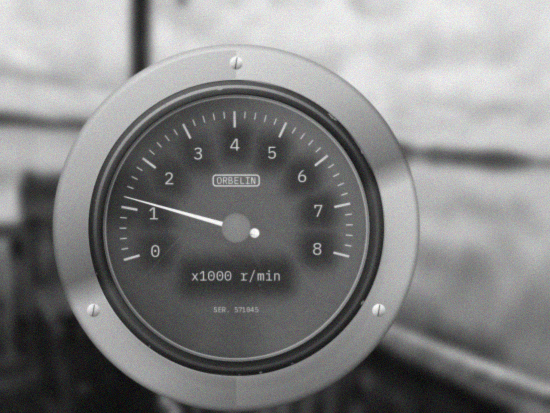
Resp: 1200 rpm
